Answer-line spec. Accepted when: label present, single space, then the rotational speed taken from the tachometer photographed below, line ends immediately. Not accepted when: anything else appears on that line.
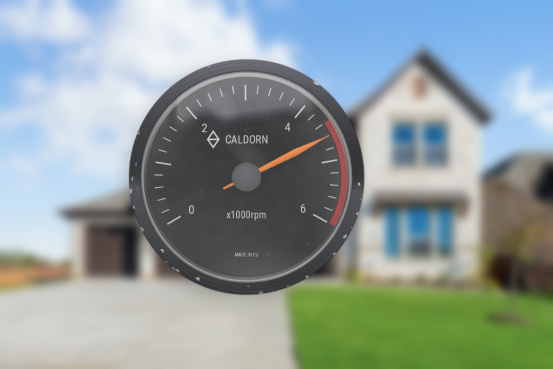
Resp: 4600 rpm
